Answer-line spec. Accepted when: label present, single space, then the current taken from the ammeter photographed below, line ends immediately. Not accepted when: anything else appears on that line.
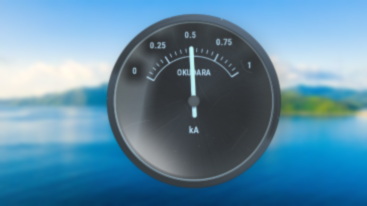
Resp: 0.5 kA
